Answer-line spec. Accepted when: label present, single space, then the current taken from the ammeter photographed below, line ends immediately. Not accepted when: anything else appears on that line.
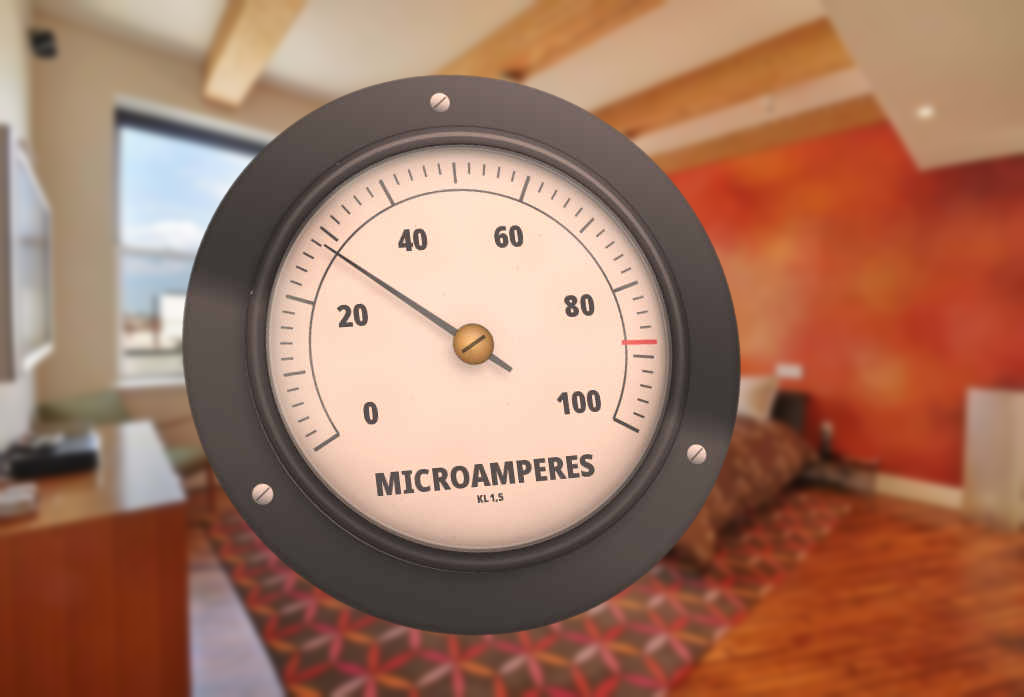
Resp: 28 µA
